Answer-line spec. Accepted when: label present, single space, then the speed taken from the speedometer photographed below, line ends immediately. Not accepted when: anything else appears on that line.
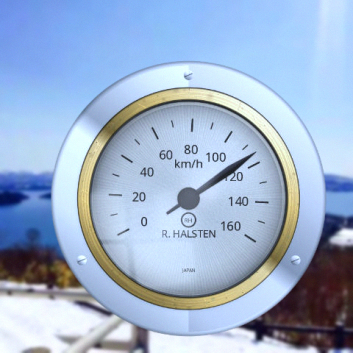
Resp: 115 km/h
